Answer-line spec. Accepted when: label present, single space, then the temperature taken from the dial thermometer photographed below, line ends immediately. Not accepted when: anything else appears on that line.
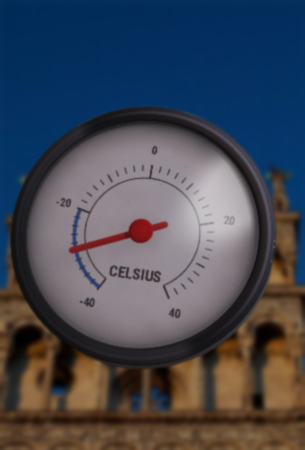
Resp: -30 °C
